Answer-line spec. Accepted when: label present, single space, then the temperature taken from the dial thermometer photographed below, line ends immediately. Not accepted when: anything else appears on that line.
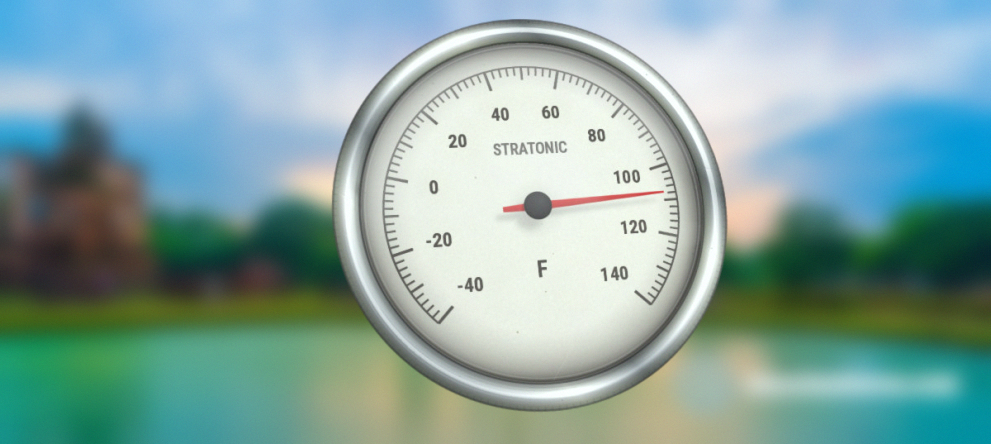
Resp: 108 °F
